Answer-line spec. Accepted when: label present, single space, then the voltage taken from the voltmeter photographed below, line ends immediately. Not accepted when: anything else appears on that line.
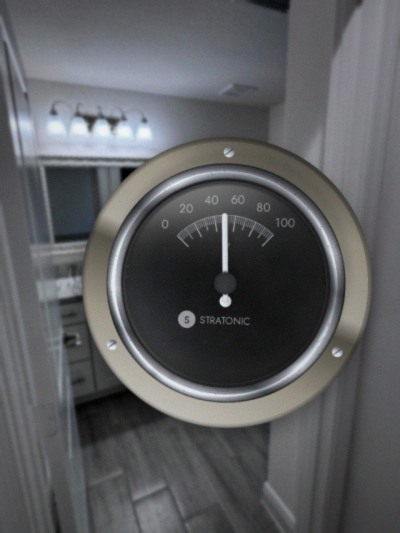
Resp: 50 V
